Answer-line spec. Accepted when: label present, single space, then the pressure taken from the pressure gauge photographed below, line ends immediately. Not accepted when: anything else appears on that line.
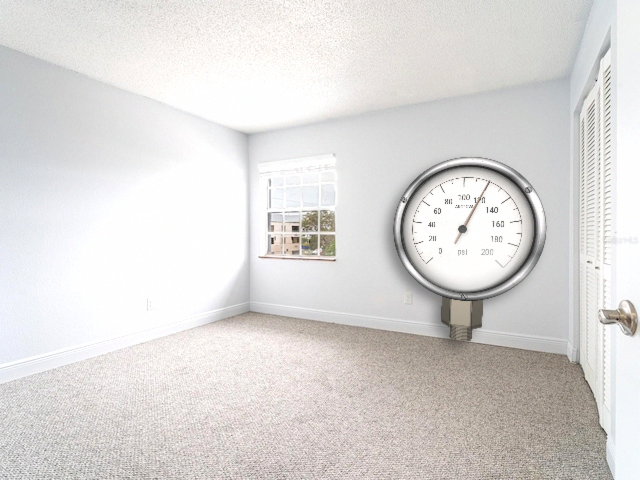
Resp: 120 psi
